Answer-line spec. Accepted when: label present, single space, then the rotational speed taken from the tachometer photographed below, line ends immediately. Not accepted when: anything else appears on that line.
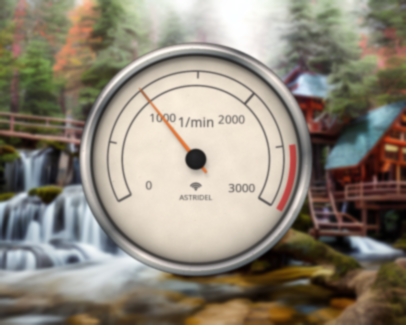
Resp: 1000 rpm
